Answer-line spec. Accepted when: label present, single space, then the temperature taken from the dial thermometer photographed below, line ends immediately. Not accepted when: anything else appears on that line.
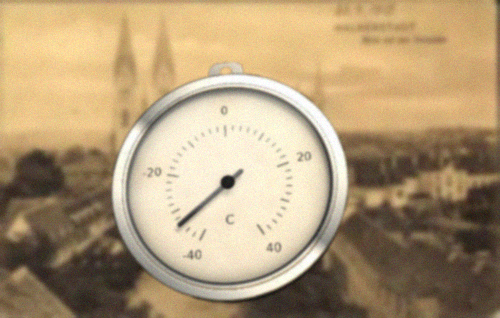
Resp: -34 °C
